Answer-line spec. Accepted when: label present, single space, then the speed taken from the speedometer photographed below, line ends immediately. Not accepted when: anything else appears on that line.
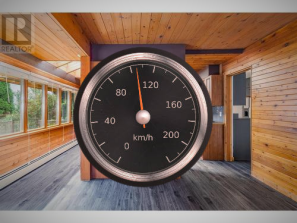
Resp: 105 km/h
